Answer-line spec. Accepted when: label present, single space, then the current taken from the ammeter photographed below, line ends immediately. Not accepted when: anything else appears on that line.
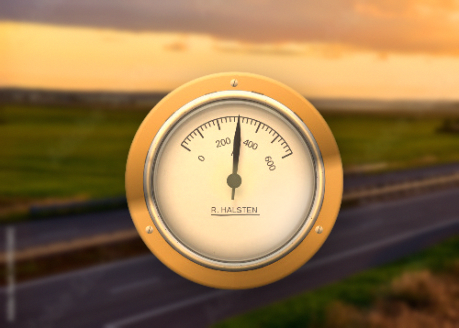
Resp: 300 A
